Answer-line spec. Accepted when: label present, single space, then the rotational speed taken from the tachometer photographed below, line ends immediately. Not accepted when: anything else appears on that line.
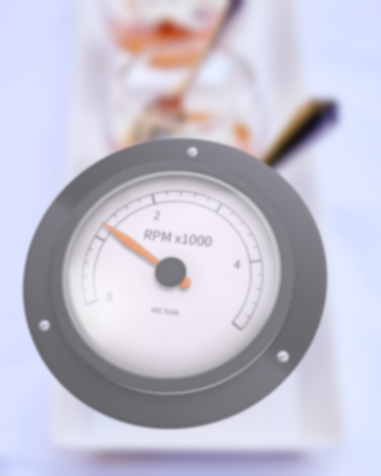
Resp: 1200 rpm
